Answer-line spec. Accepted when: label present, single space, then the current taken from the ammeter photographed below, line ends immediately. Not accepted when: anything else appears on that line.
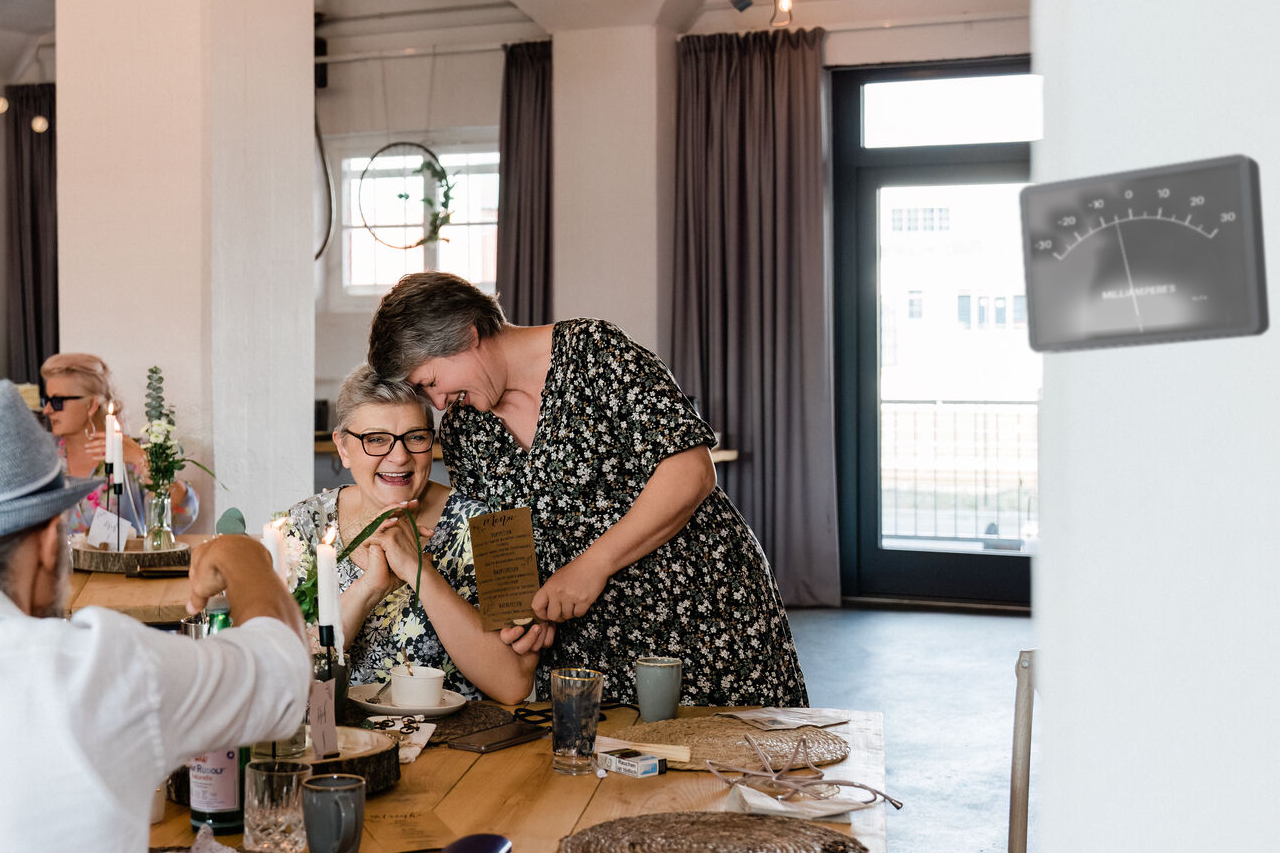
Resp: -5 mA
